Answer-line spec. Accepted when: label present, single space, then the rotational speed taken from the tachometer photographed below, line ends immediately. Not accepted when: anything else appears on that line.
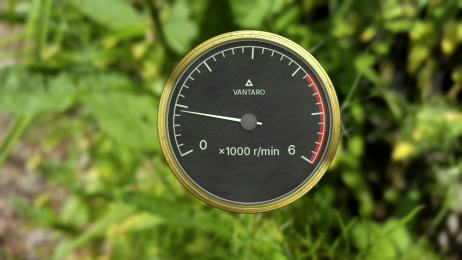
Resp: 900 rpm
